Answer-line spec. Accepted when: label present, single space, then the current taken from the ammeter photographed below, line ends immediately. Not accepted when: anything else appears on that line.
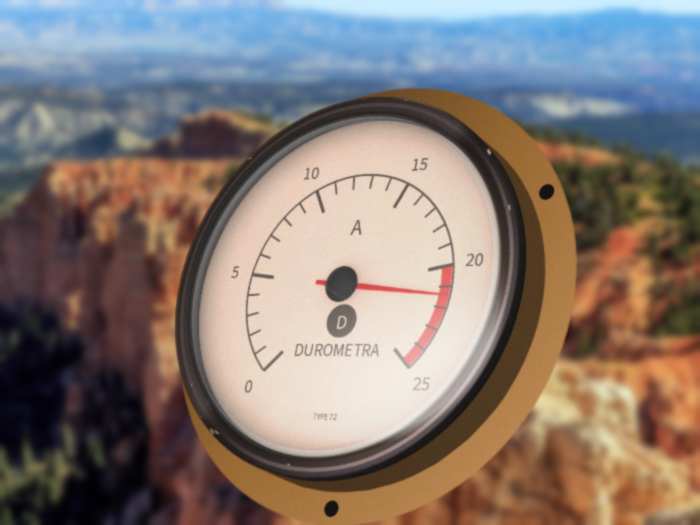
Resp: 21.5 A
